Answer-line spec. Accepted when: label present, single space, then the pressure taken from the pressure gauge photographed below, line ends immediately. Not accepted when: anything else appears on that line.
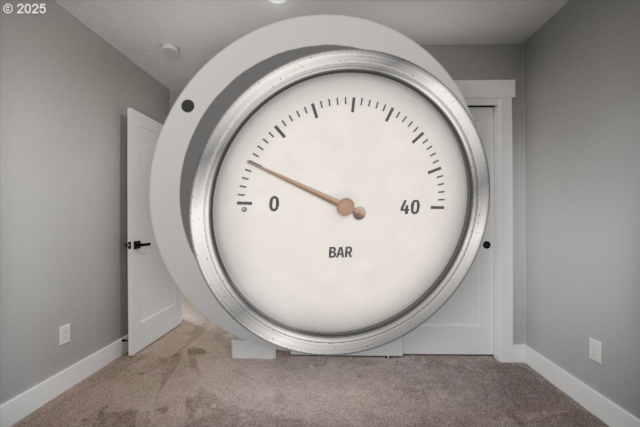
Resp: 5 bar
